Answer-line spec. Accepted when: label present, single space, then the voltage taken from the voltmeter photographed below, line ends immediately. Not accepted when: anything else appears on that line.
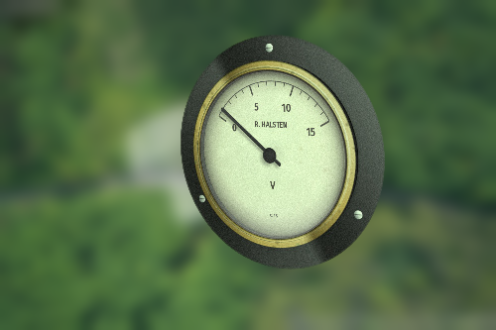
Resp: 1 V
